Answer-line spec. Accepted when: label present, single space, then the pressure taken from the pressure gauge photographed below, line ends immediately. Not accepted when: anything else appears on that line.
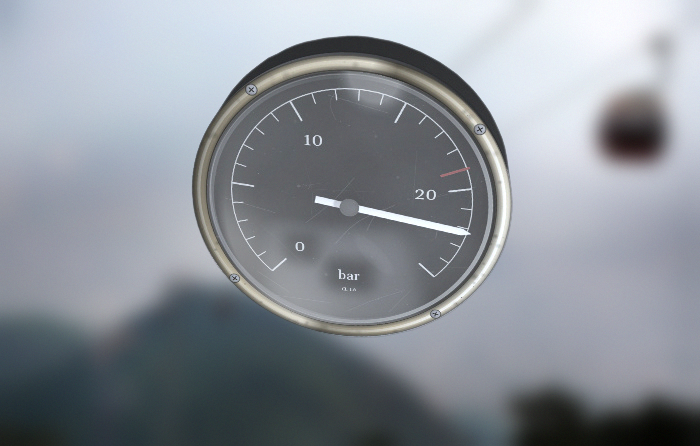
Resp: 22 bar
